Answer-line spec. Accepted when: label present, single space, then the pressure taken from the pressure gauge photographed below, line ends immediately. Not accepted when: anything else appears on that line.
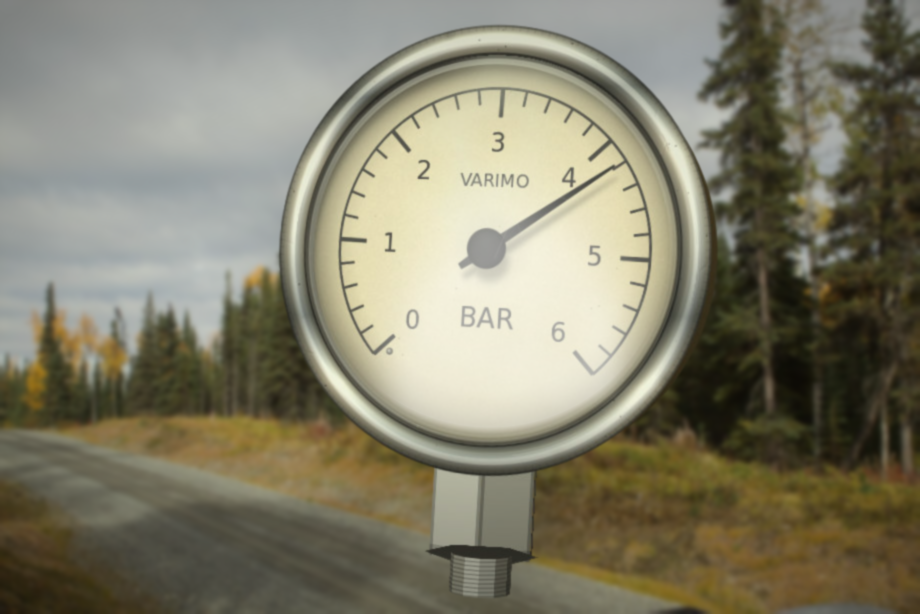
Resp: 4.2 bar
